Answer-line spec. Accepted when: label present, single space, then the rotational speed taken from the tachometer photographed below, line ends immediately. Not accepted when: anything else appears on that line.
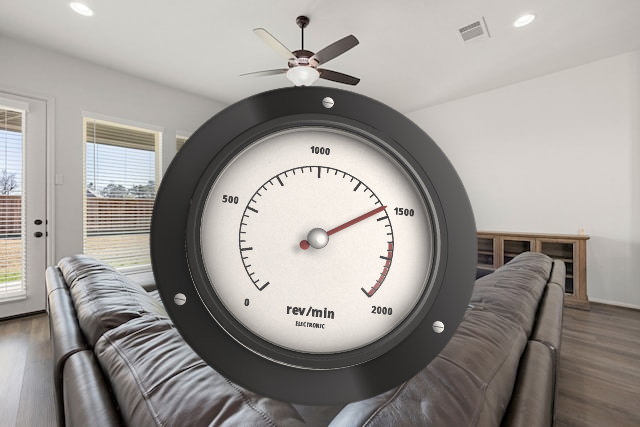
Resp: 1450 rpm
